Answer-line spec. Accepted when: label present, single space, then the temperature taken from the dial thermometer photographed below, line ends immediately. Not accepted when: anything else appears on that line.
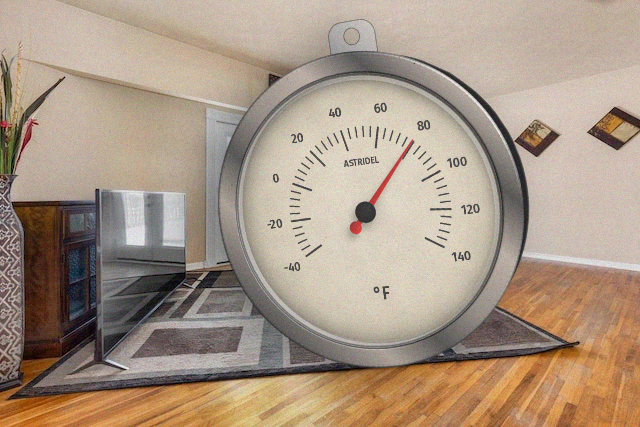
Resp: 80 °F
